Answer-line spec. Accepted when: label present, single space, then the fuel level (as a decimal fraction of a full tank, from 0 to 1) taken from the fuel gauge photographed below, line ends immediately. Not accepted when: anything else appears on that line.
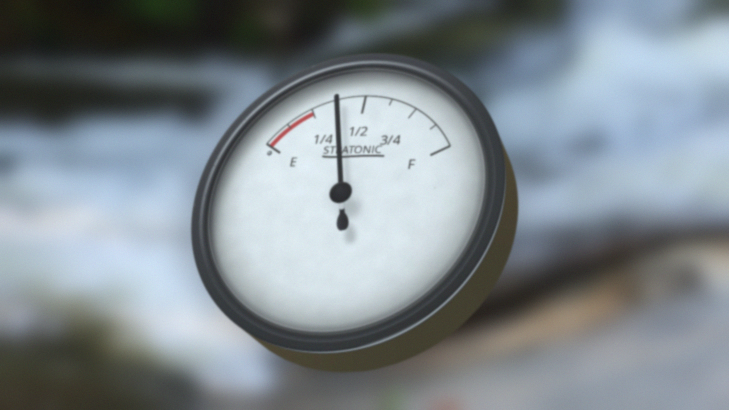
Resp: 0.375
